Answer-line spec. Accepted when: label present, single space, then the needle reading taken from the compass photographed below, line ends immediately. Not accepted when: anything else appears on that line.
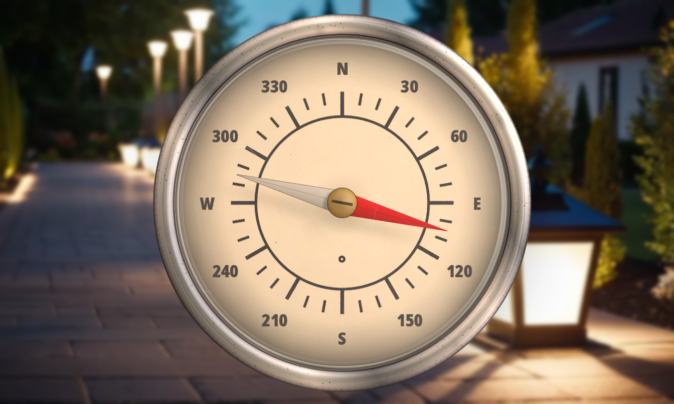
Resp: 105 °
